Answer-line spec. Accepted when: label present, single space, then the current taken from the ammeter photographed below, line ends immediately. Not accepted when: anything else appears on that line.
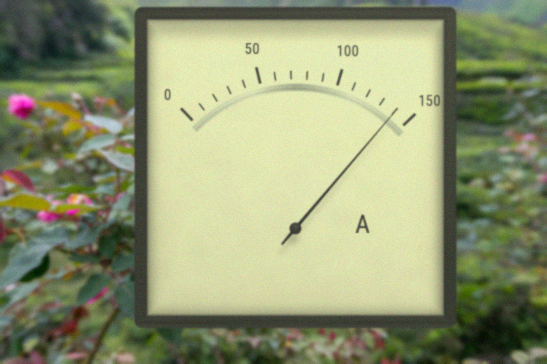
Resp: 140 A
